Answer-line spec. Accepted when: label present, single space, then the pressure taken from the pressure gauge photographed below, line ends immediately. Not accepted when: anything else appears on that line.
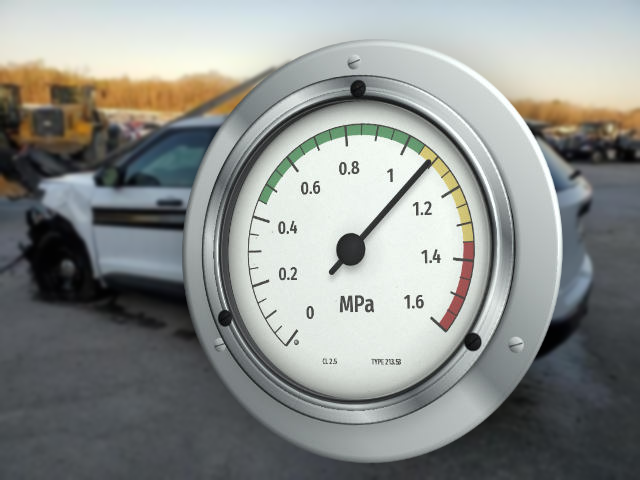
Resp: 1.1 MPa
